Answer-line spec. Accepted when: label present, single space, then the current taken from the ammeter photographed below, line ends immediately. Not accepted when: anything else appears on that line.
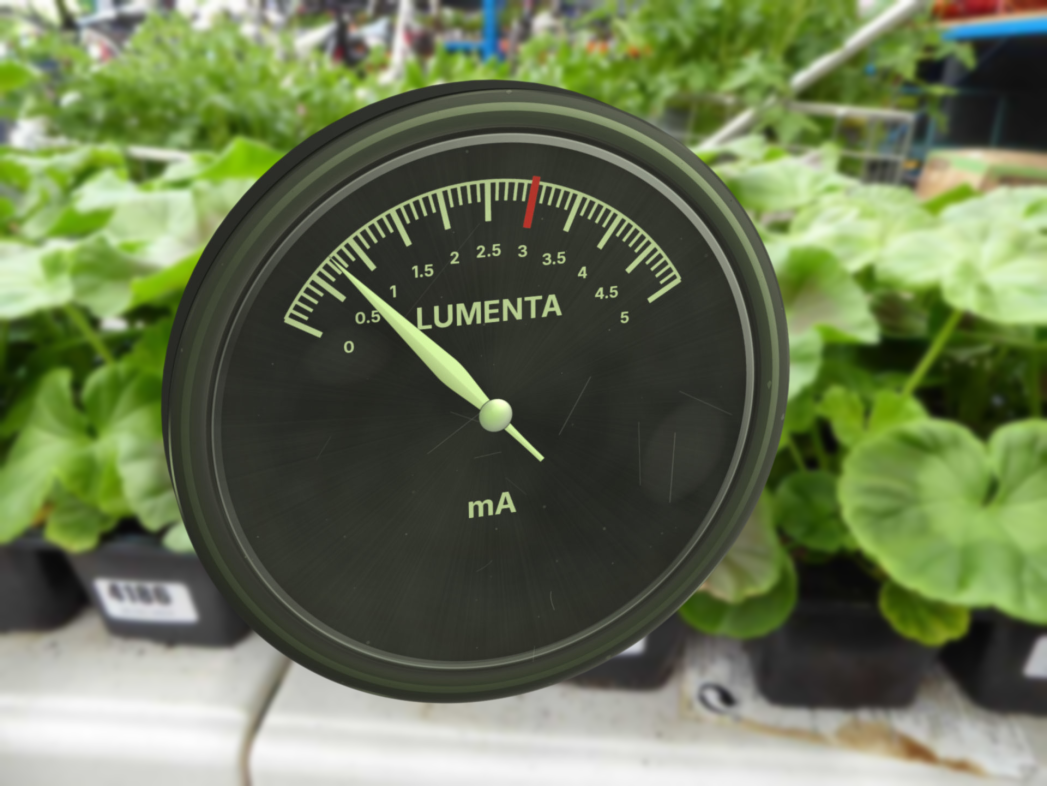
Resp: 0.75 mA
